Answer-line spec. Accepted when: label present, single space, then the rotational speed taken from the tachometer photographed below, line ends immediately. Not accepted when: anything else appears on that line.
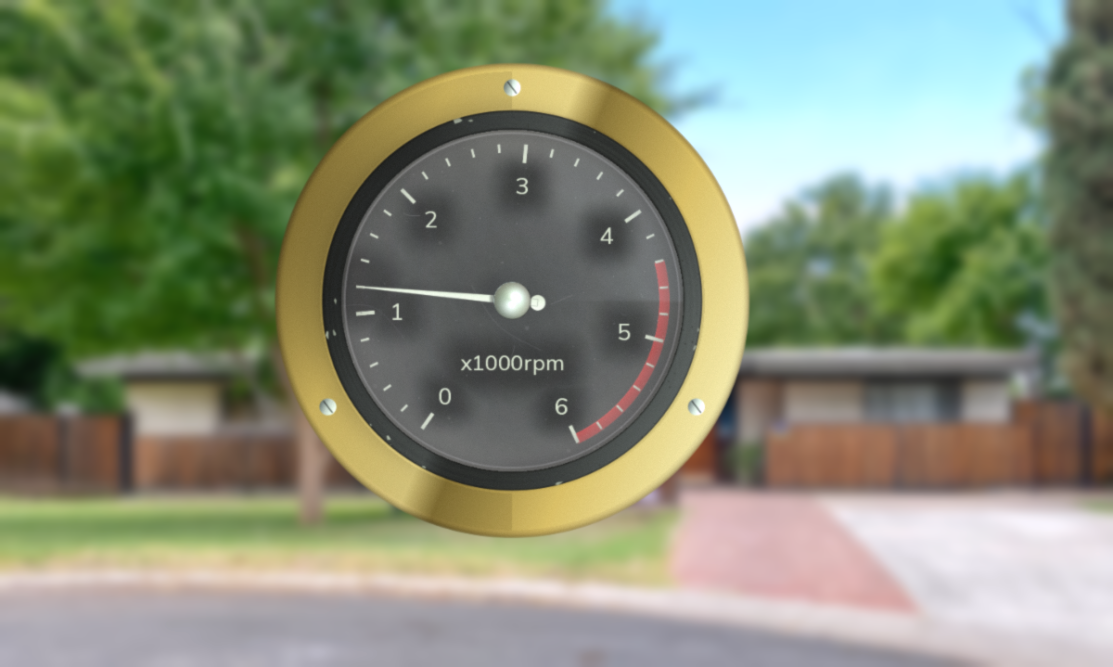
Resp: 1200 rpm
